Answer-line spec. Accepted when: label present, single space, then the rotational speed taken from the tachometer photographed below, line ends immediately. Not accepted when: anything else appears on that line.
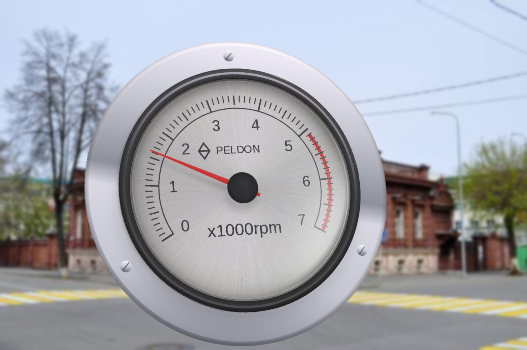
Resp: 1600 rpm
